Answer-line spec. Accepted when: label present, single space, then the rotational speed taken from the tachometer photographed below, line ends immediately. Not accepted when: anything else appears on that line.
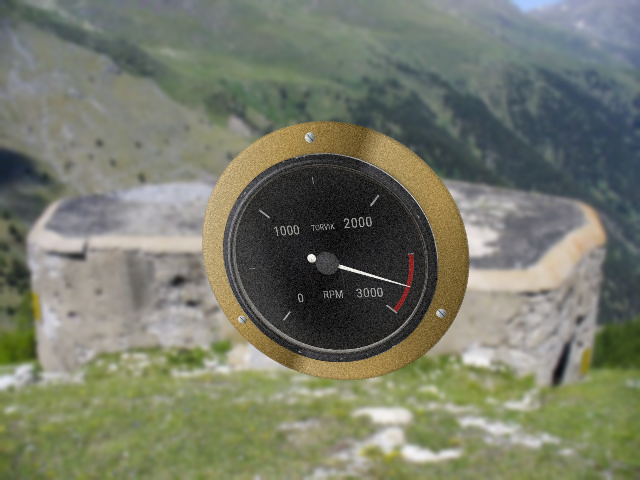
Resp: 2750 rpm
